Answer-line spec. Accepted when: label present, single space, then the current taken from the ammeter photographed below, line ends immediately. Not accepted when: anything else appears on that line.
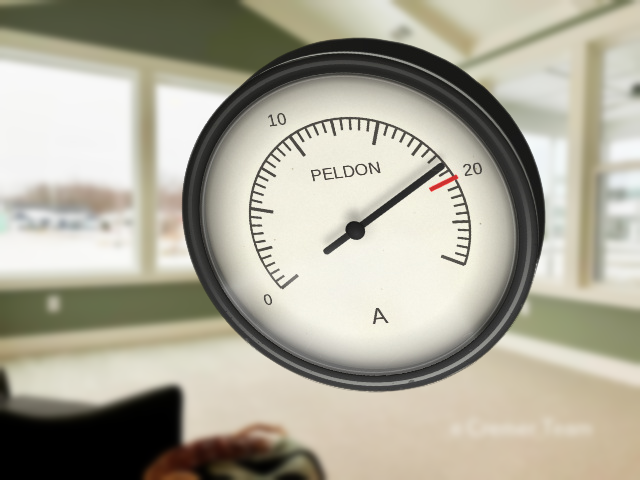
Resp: 19 A
